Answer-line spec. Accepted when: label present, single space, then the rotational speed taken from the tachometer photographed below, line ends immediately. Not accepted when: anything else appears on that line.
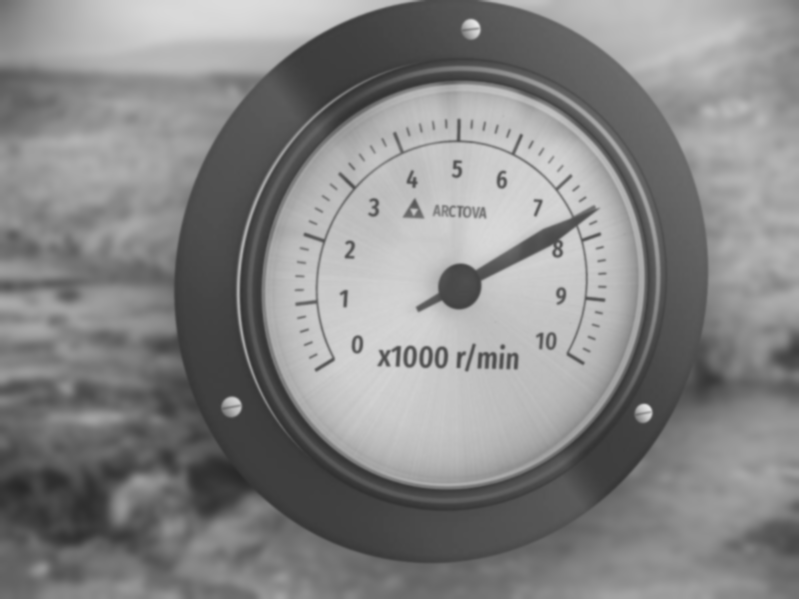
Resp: 7600 rpm
